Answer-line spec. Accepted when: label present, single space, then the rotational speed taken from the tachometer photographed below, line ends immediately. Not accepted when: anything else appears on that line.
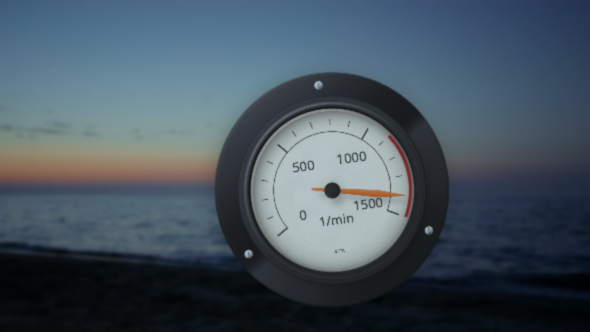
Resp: 1400 rpm
